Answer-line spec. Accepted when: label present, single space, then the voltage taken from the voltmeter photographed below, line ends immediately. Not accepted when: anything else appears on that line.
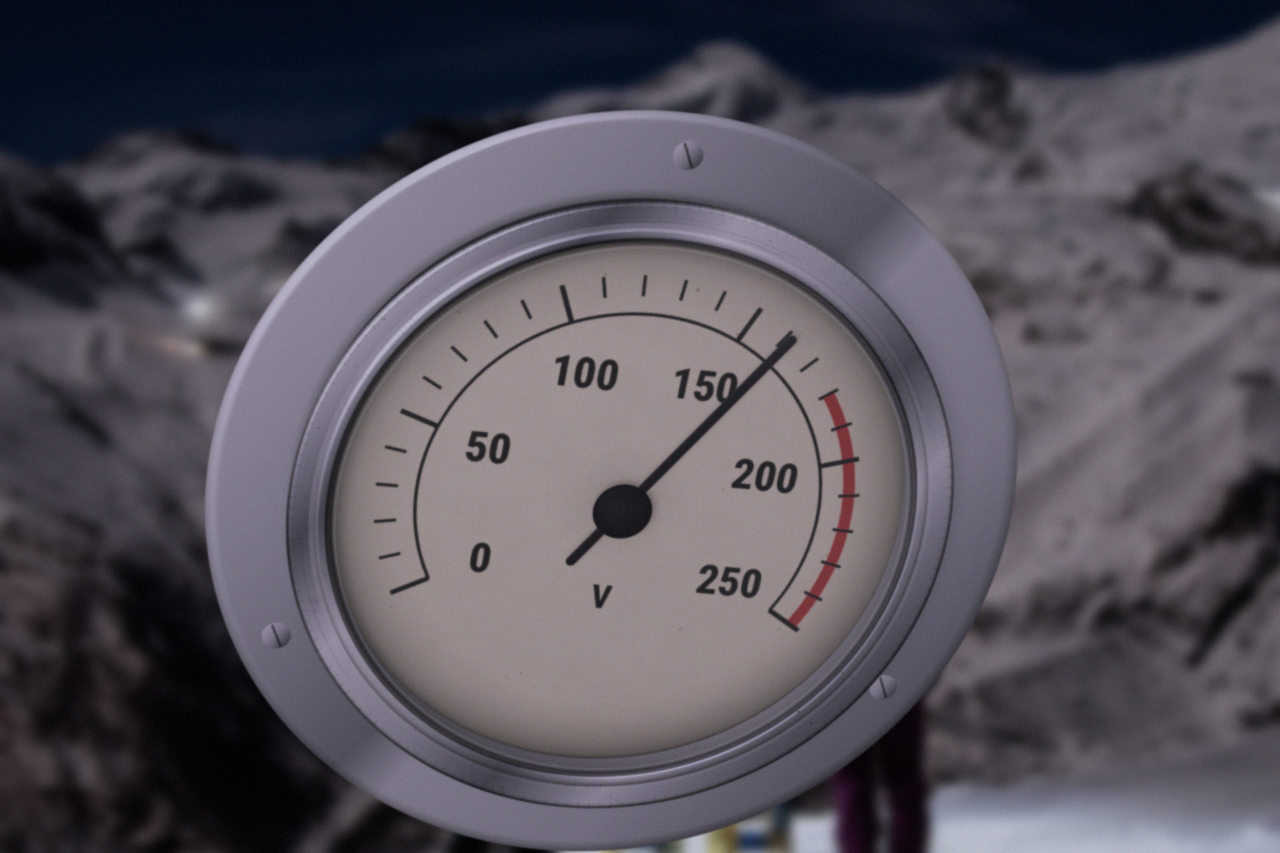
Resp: 160 V
